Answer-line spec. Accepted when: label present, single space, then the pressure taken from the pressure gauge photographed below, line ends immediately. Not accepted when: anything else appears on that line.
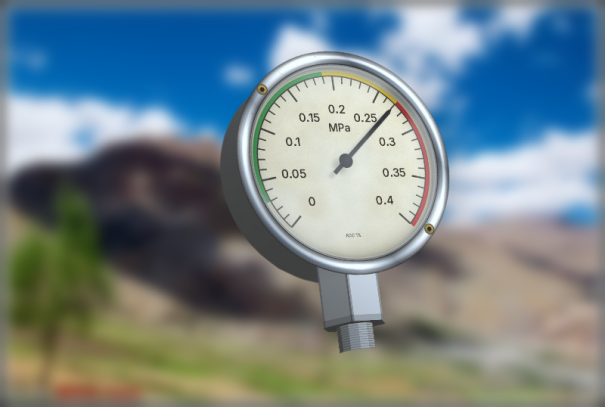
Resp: 0.27 MPa
